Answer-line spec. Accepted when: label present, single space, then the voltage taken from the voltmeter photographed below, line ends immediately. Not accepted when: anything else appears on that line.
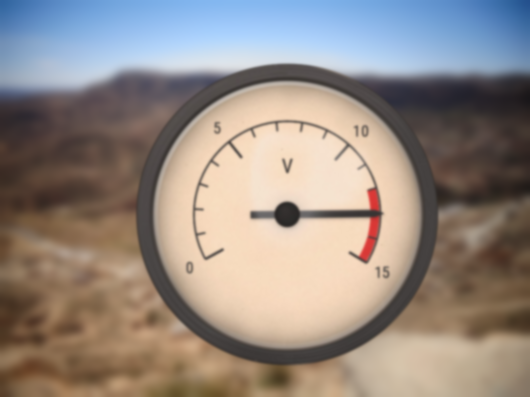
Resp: 13 V
